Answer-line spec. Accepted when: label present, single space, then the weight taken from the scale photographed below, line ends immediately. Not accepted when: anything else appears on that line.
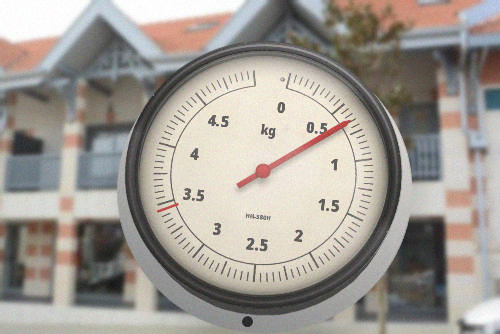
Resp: 0.65 kg
